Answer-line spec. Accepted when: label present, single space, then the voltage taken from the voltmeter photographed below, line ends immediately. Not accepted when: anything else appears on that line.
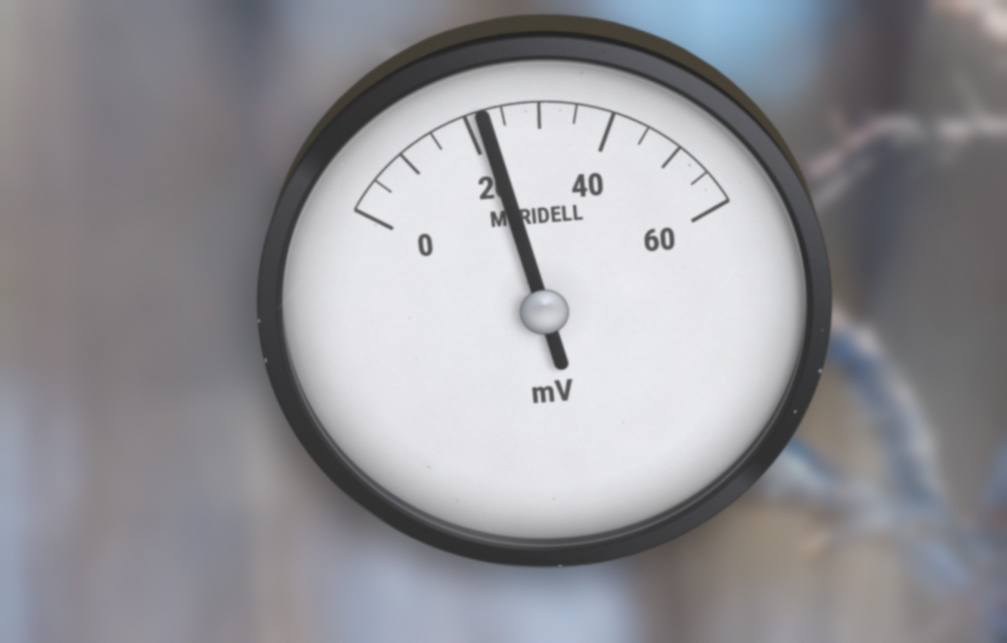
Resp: 22.5 mV
